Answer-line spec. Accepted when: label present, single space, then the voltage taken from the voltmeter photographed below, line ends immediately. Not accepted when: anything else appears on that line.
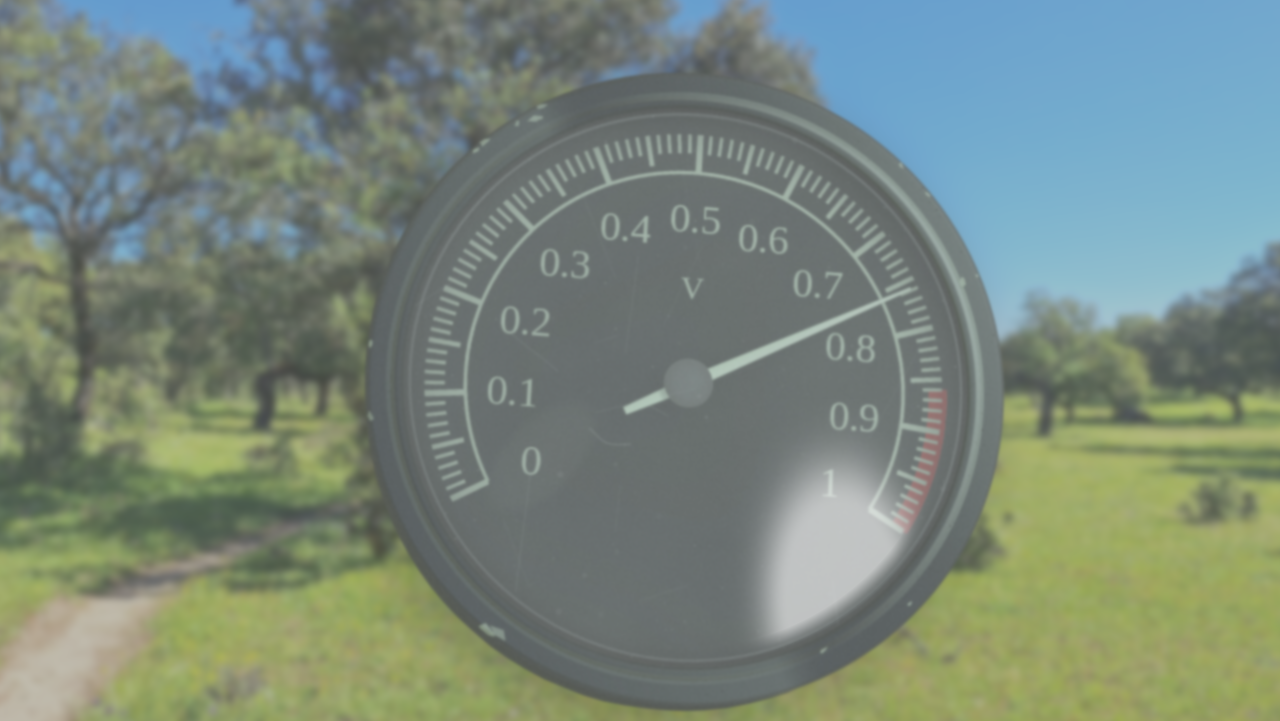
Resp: 0.76 V
